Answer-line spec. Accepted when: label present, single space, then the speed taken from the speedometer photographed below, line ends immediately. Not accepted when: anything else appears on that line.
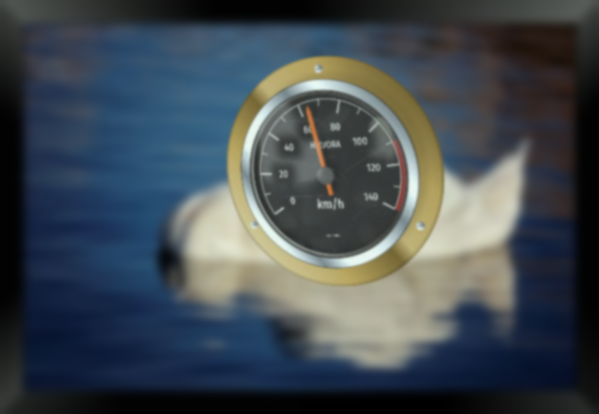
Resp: 65 km/h
